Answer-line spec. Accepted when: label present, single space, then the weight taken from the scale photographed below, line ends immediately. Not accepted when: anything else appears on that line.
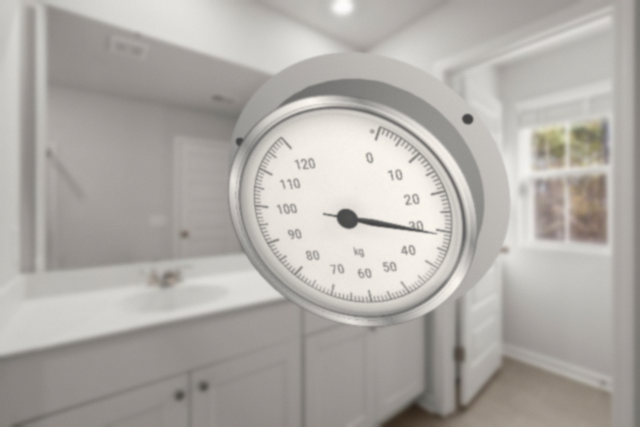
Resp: 30 kg
